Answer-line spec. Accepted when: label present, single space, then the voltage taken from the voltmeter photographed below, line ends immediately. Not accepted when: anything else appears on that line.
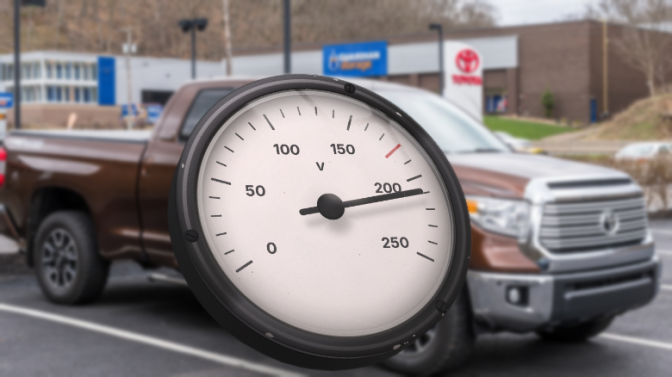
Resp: 210 V
